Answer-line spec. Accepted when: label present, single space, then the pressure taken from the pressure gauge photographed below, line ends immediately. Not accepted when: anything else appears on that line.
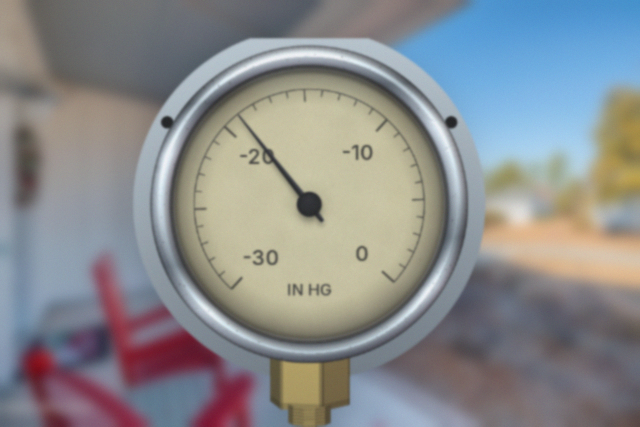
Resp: -19 inHg
